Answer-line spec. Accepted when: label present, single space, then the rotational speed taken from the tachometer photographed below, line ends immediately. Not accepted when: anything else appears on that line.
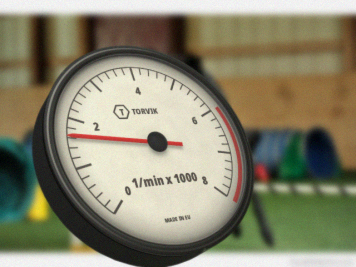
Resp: 1600 rpm
